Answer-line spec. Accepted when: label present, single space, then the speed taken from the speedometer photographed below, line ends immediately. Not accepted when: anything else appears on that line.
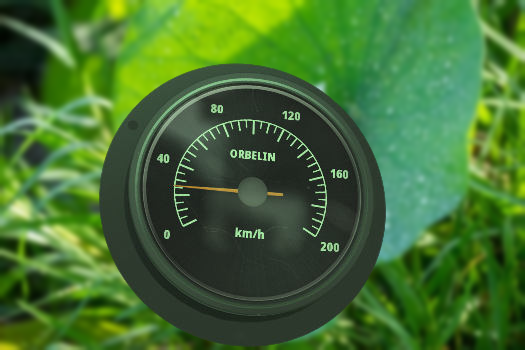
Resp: 25 km/h
